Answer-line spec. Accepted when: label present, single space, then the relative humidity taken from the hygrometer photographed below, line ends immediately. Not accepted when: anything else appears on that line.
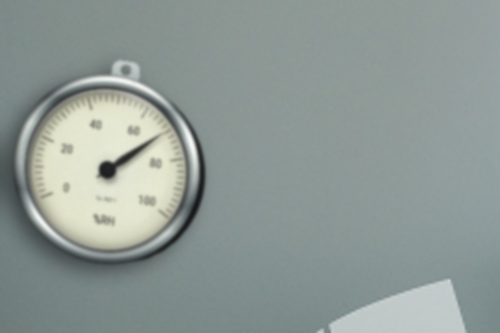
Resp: 70 %
